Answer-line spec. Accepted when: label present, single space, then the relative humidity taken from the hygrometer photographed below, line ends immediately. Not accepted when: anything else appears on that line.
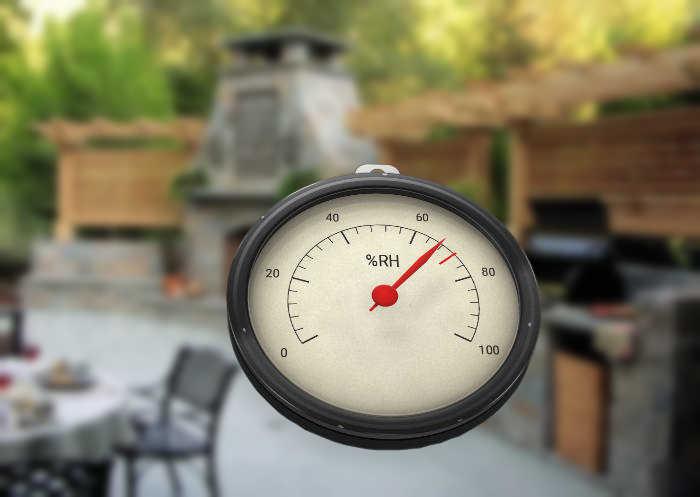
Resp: 68 %
